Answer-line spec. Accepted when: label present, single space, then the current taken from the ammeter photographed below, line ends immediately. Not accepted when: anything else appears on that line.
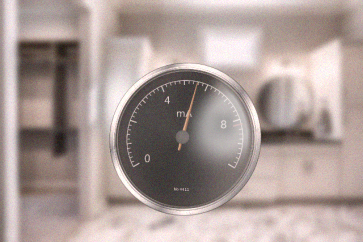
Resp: 5.6 mA
